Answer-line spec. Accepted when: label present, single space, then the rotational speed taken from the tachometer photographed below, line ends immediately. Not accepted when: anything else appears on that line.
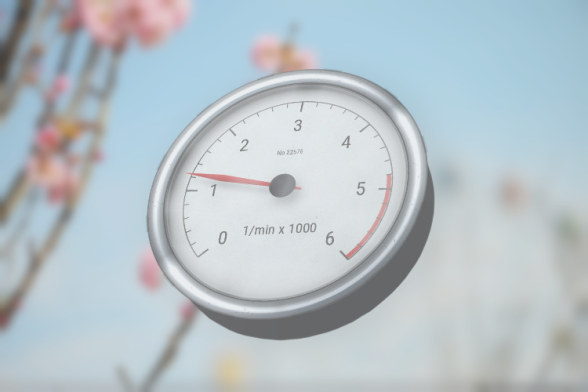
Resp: 1200 rpm
